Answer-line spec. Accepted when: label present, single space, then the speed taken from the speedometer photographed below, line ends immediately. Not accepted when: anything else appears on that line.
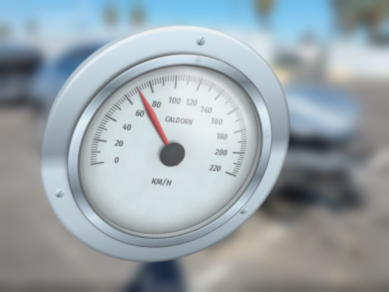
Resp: 70 km/h
